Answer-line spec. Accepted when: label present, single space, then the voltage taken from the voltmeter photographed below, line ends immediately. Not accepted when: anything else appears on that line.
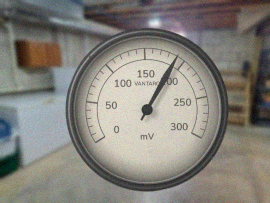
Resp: 190 mV
